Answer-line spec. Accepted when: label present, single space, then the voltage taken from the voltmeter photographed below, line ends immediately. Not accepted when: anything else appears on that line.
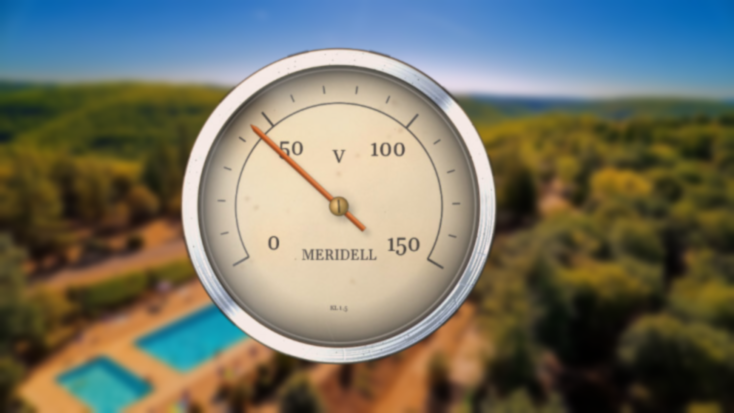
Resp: 45 V
